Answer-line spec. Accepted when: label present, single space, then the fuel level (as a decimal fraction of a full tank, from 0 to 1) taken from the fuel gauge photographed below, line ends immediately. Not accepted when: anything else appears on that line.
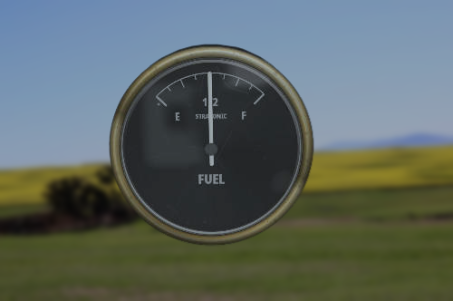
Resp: 0.5
